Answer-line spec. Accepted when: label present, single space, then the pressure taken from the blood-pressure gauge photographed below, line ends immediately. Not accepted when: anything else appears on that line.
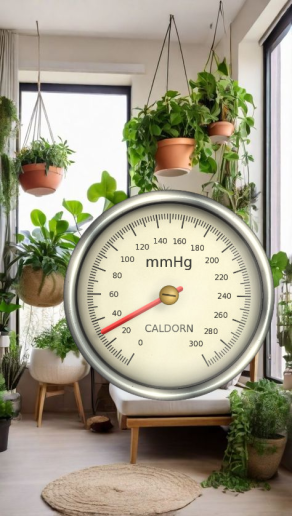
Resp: 30 mmHg
